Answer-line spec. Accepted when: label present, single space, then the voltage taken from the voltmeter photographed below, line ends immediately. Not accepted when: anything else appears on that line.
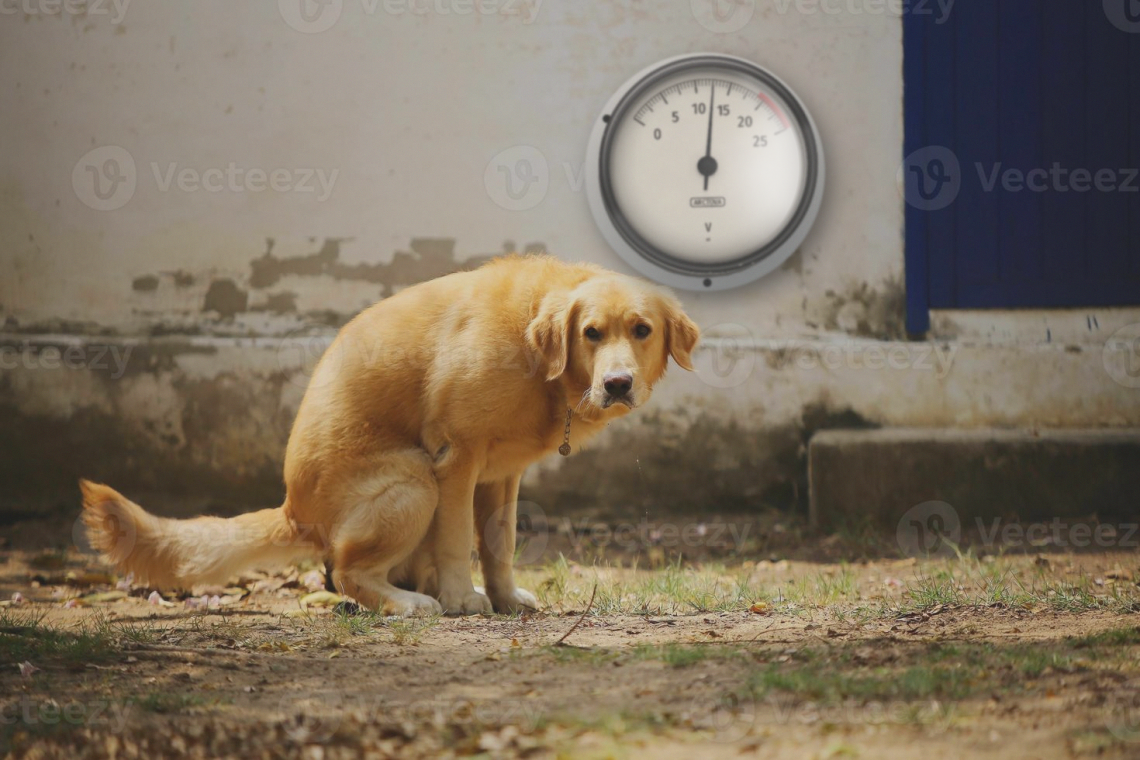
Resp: 12.5 V
